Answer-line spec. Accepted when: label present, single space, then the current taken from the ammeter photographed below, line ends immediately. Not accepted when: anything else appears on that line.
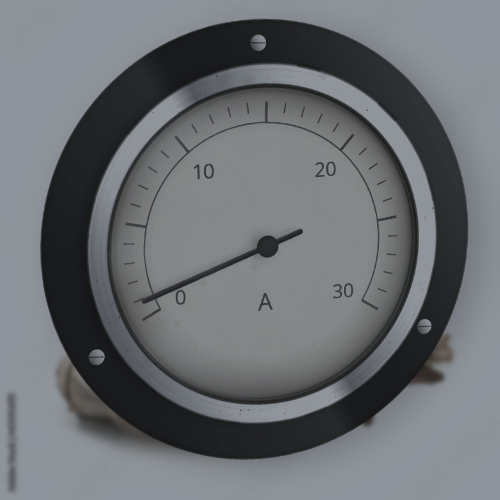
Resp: 1 A
